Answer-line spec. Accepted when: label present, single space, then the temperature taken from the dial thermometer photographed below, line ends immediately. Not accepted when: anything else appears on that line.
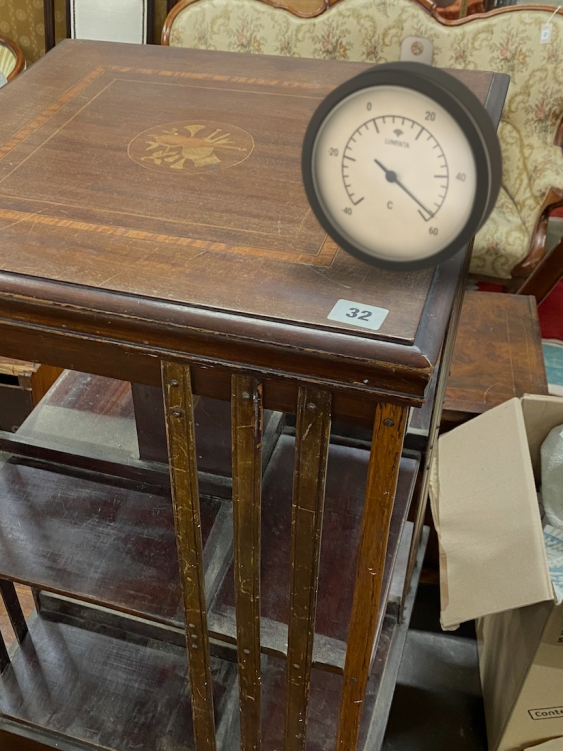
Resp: 56 °C
